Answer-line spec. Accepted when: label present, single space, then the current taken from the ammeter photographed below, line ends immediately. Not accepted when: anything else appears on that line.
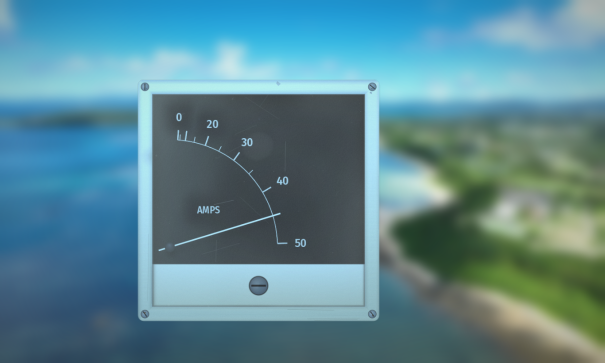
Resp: 45 A
